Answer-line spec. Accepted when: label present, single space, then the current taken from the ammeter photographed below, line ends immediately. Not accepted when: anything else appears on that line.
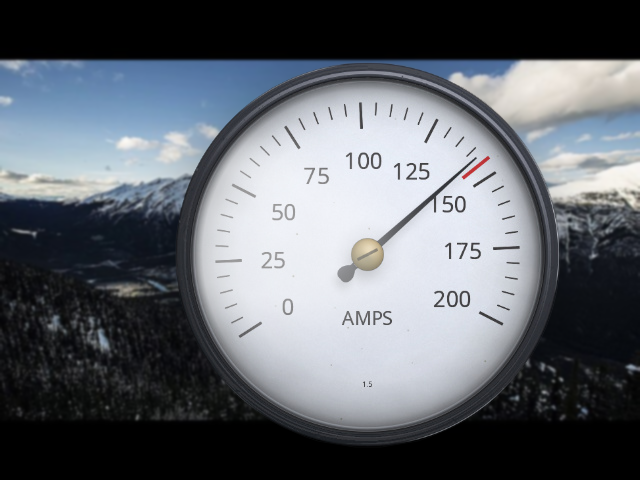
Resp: 142.5 A
